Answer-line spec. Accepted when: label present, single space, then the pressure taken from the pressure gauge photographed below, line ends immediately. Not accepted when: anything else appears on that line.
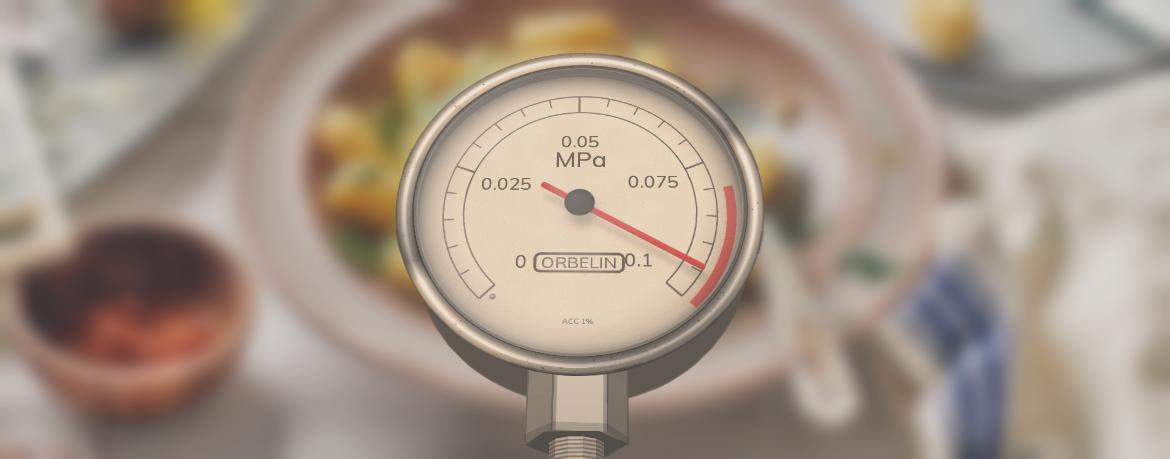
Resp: 0.095 MPa
